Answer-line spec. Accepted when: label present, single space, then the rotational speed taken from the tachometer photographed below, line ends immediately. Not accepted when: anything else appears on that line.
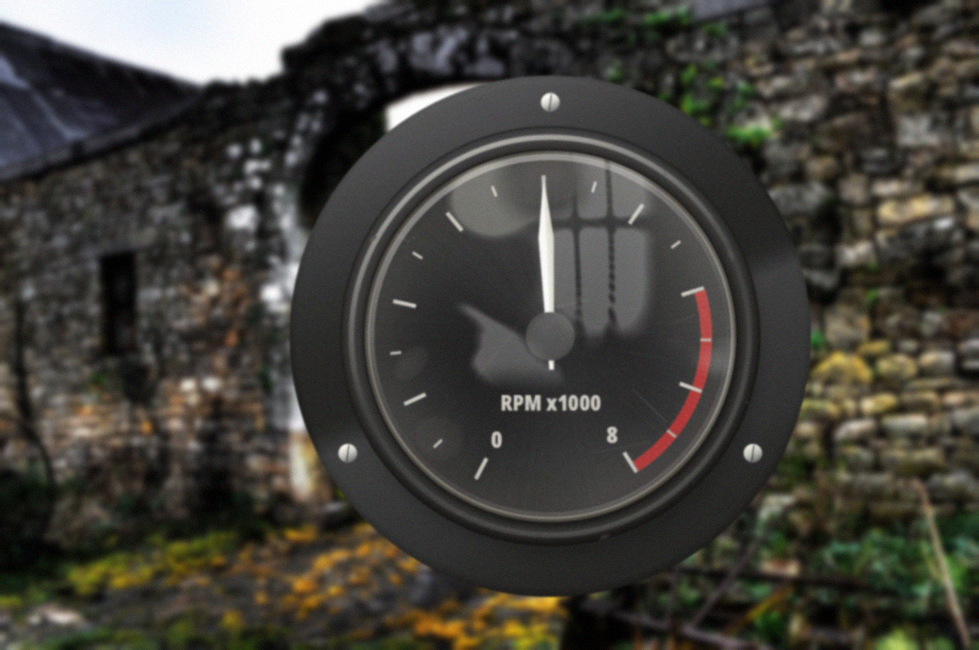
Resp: 4000 rpm
